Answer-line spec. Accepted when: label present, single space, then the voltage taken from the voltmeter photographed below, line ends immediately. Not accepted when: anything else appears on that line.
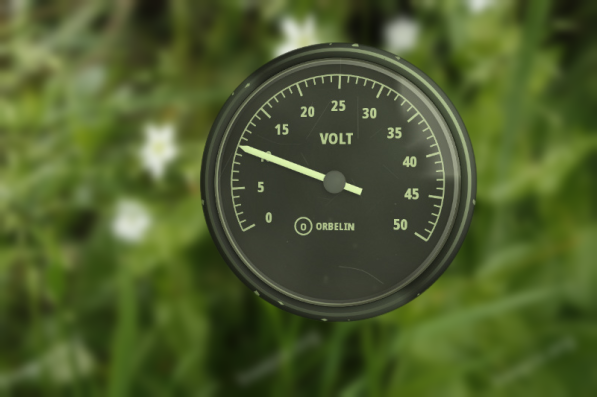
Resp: 10 V
